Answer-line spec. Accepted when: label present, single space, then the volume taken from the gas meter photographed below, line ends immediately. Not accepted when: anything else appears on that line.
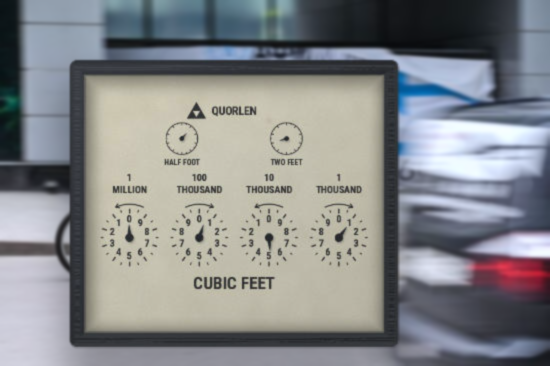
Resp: 5100 ft³
